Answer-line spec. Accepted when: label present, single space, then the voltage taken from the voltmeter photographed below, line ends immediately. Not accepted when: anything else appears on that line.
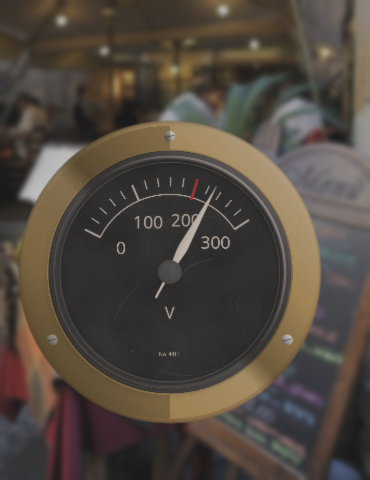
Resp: 230 V
